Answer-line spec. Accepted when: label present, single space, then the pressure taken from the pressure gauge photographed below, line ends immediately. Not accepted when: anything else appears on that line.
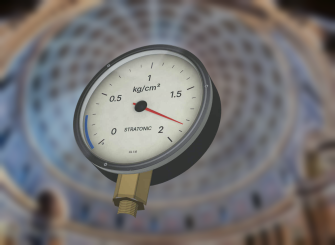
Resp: 1.85 kg/cm²
